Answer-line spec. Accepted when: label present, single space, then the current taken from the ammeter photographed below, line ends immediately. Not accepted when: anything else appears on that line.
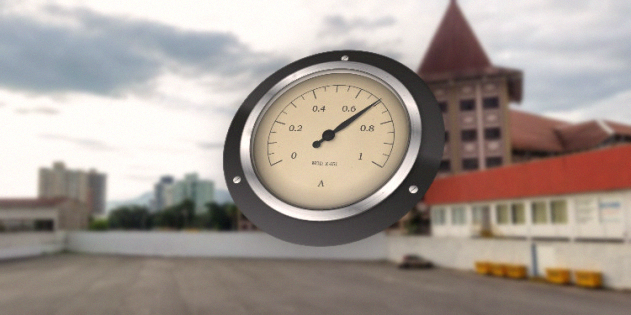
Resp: 0.7 A
